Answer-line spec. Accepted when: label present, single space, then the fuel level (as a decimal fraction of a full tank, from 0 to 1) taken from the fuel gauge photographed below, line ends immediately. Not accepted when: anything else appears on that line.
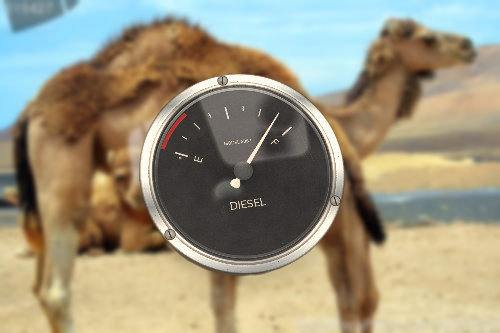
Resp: 0.875
